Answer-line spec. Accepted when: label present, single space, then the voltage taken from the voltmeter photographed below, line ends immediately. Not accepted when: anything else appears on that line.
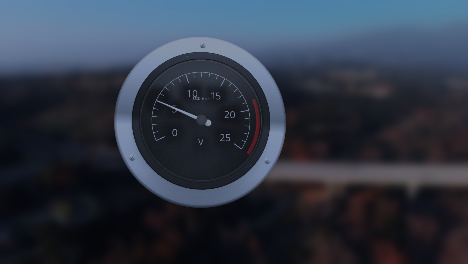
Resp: 5 V
